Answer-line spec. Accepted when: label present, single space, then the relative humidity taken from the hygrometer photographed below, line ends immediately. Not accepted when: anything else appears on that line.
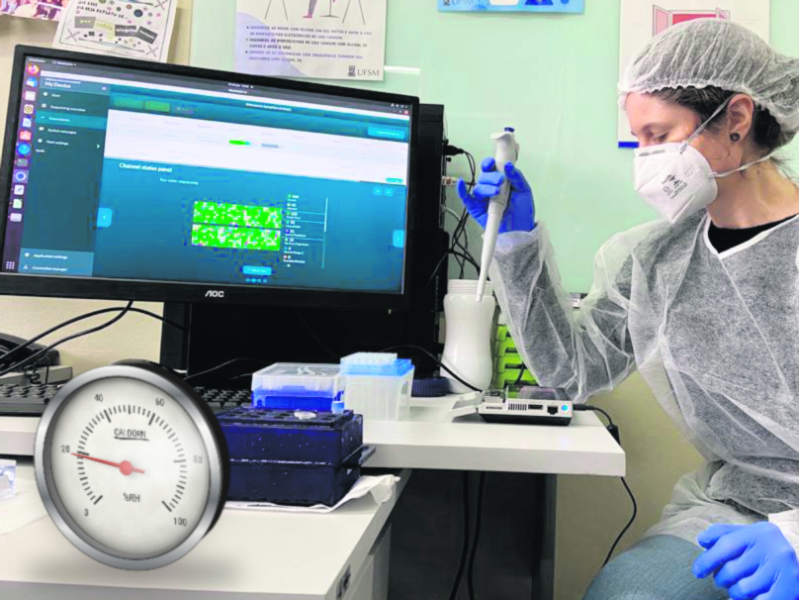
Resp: 20 %
